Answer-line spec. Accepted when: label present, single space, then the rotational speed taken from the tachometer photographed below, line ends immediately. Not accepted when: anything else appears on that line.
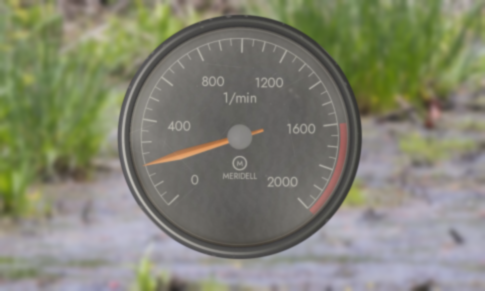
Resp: 200 rpm
